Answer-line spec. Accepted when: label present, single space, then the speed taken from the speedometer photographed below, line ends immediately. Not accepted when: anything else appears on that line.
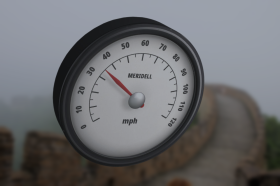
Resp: 35 mph
